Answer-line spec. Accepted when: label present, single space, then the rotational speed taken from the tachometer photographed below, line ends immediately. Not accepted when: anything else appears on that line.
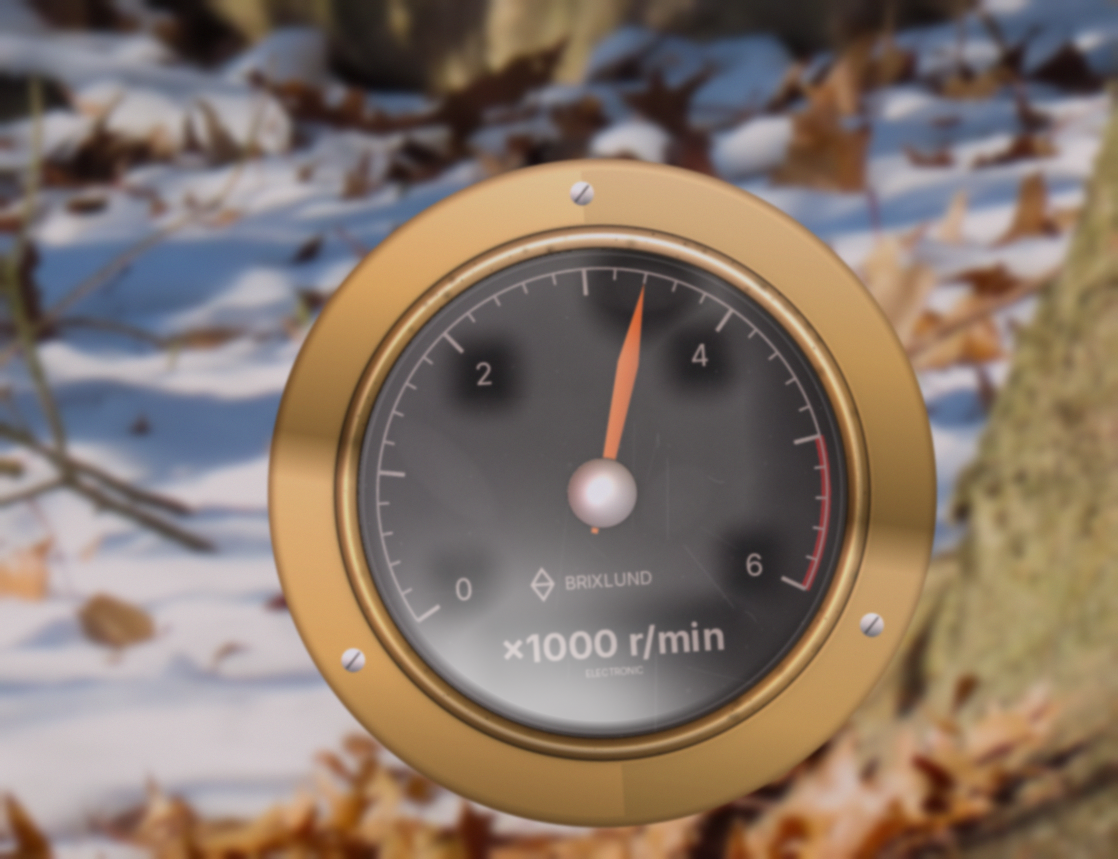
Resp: 3400 rpm
